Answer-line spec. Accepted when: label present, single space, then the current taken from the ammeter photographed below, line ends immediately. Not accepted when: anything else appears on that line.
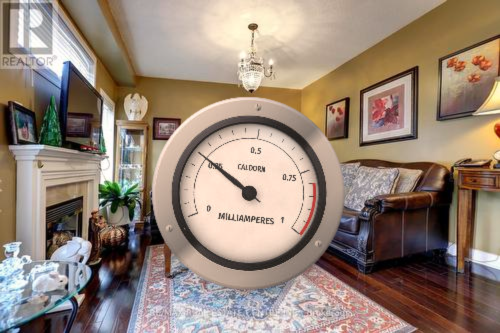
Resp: 0.25 mA
